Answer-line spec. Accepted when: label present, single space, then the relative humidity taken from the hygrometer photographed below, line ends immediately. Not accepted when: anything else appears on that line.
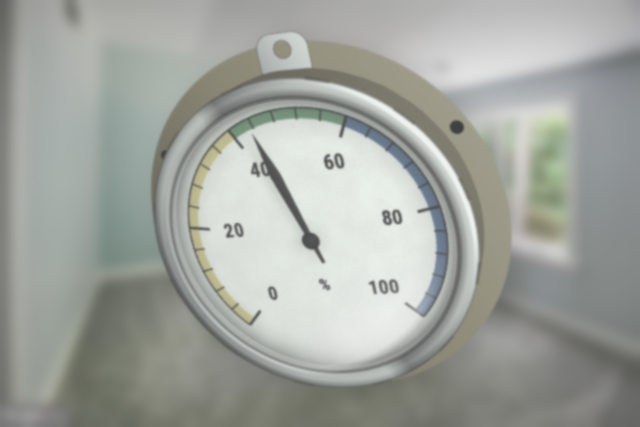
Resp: 44 %
